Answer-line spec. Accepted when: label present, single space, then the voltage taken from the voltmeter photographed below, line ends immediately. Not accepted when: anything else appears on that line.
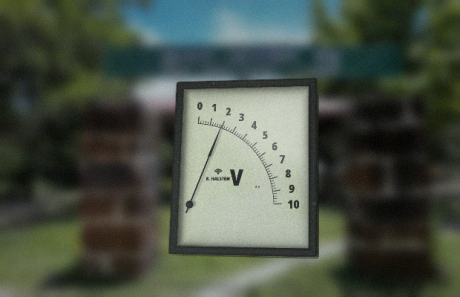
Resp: 2 V
